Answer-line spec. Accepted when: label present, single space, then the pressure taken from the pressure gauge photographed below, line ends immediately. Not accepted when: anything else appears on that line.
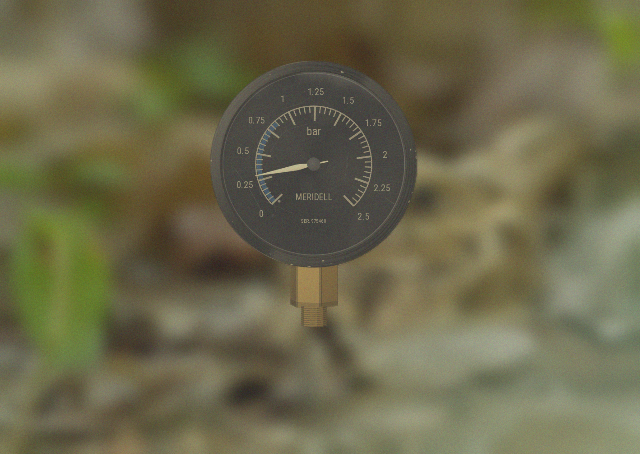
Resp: 0.3 bar
